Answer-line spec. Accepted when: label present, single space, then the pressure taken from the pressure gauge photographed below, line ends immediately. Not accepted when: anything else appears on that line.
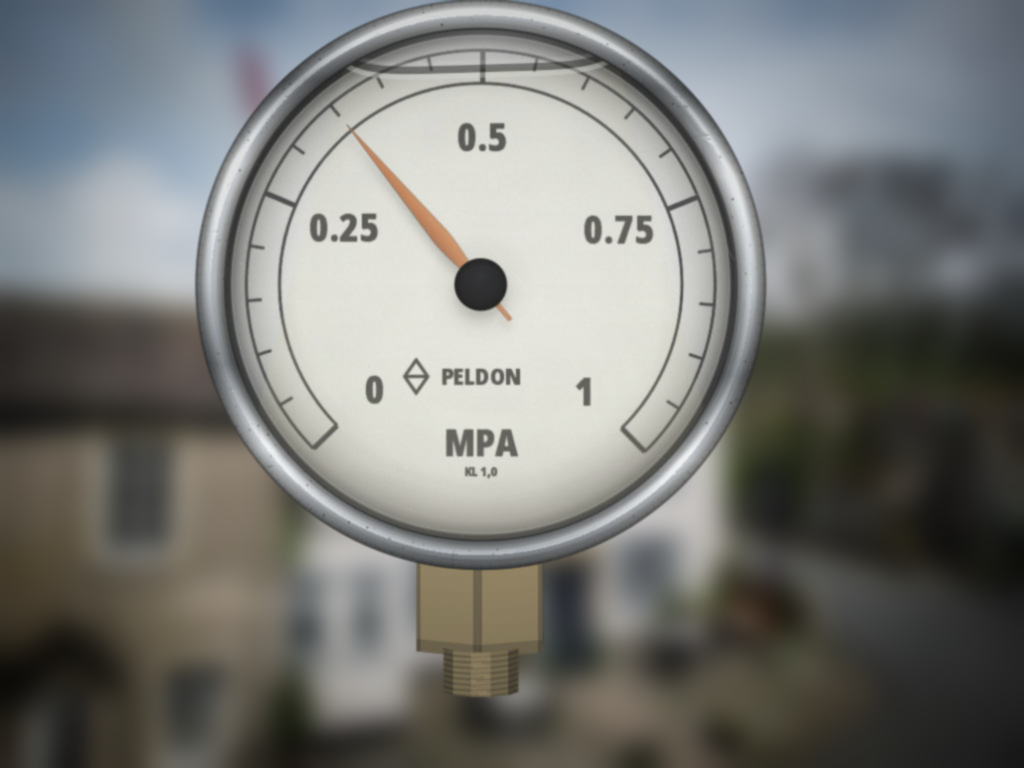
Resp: 0.35 MPa
